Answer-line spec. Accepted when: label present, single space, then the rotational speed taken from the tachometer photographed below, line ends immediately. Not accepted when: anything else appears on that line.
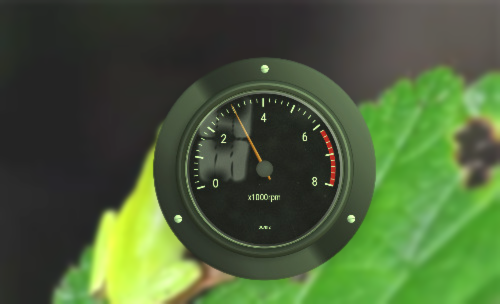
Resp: 3000 rpm
